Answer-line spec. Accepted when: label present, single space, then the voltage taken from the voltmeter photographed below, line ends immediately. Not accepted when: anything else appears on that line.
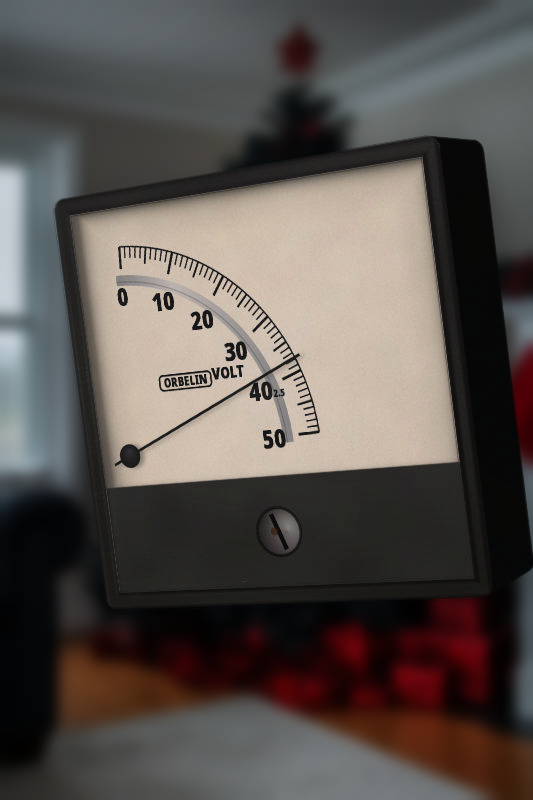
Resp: 38 V
